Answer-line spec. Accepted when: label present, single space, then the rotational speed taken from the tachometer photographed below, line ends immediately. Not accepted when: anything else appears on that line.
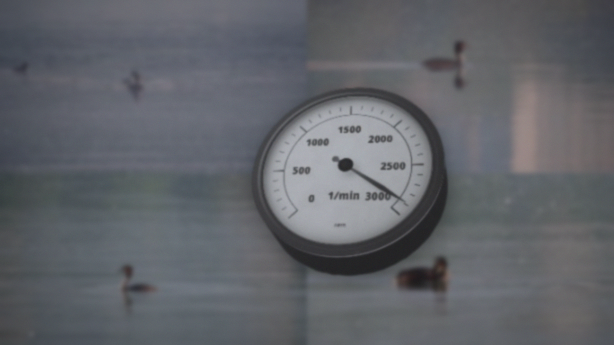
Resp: 2900 rpm
